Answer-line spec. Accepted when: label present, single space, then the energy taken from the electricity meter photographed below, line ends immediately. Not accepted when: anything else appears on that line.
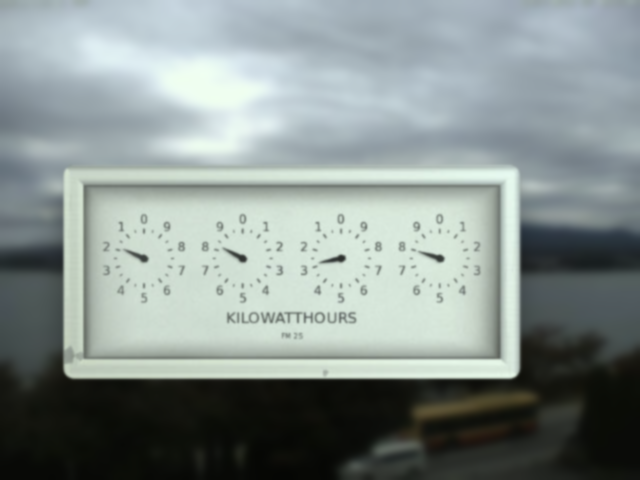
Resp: 1828 kWh
